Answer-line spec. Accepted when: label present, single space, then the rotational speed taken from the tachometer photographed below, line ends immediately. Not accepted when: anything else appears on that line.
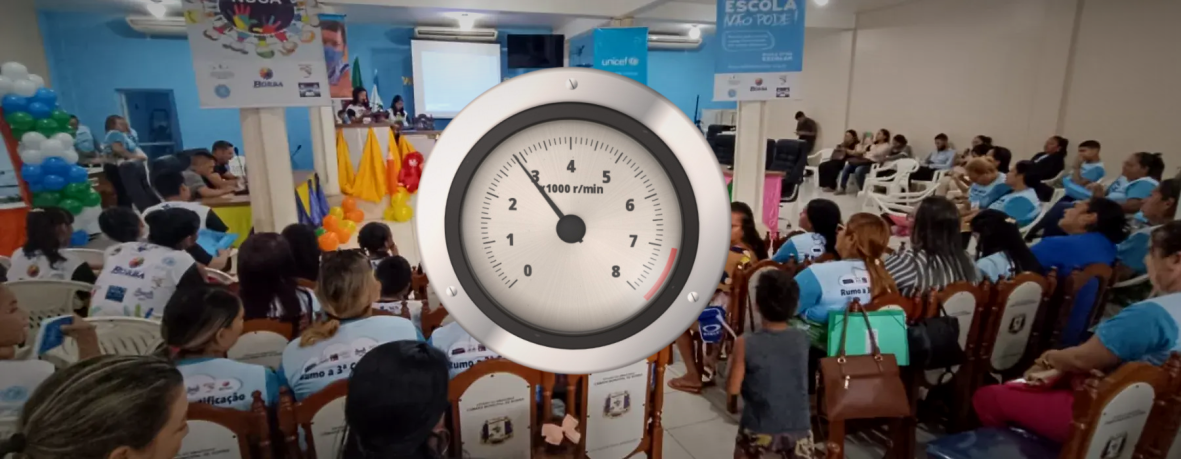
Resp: 2900 rpm
